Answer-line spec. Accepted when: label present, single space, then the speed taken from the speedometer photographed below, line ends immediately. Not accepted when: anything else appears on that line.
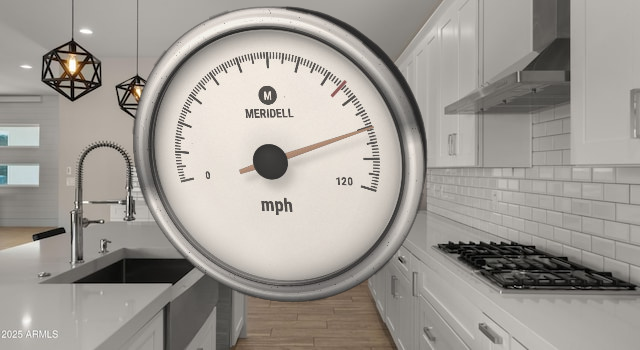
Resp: 100 mph
